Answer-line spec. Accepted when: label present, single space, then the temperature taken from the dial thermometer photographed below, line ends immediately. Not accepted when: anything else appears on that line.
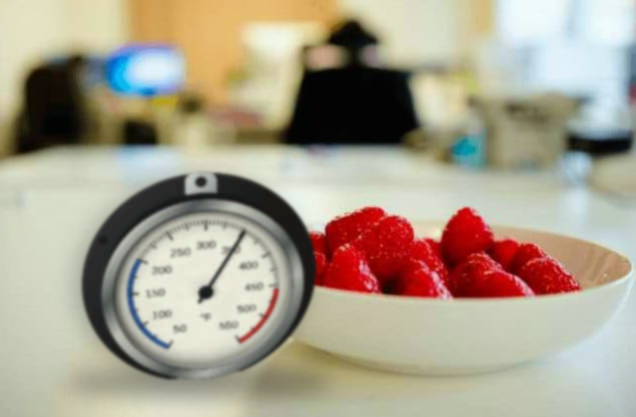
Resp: 350 °F
